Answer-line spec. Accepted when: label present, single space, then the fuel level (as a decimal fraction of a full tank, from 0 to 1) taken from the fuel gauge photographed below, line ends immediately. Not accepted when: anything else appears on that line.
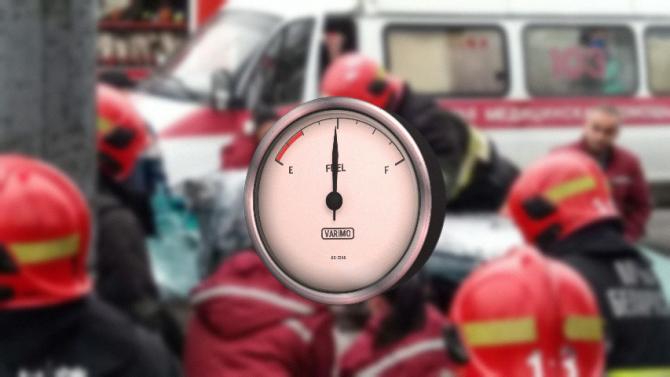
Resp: 0.5
